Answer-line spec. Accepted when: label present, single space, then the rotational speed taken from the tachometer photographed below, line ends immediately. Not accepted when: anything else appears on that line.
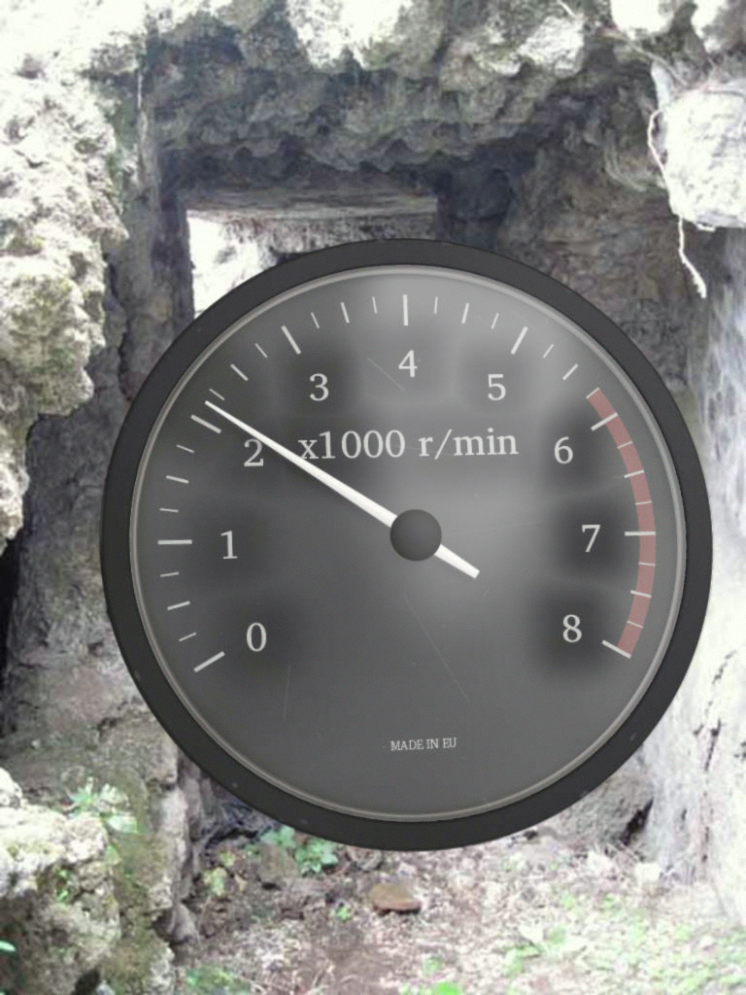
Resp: 2125 rpm
